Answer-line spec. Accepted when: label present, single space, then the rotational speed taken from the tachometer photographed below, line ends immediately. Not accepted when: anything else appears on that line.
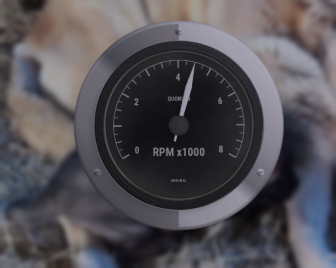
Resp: 4500 rpm
